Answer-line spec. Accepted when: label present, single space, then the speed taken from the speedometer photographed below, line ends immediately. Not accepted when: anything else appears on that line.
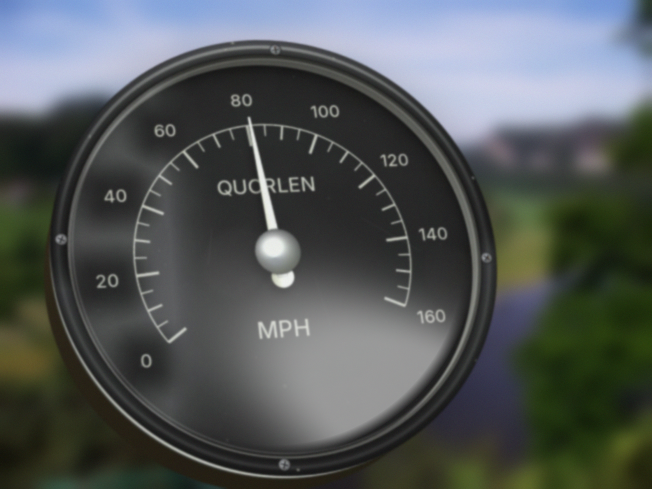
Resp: 80 mph
